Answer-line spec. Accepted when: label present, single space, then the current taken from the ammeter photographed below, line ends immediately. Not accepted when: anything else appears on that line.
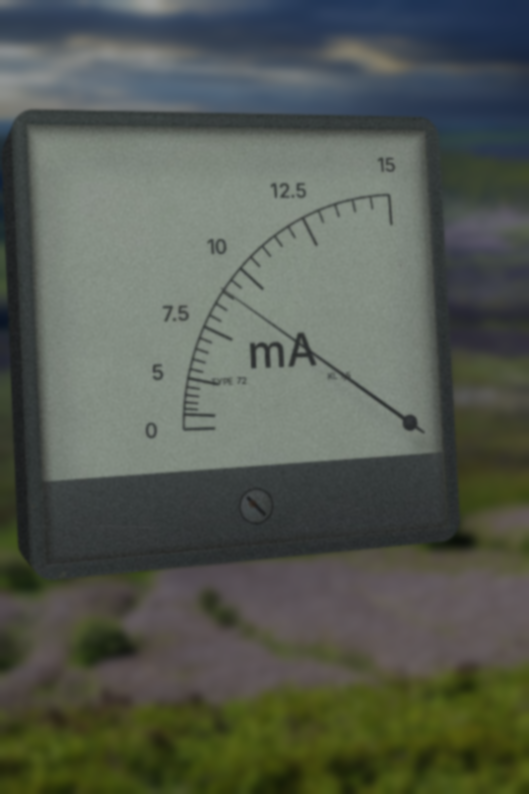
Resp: 9 mA
